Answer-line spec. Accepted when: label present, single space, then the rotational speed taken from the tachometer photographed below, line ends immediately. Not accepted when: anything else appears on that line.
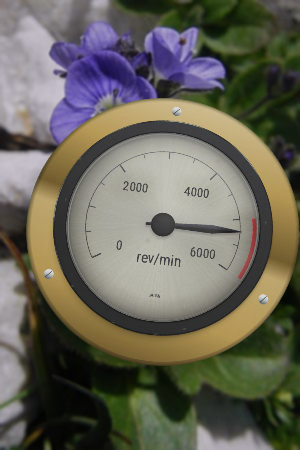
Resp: 5250 rpm
